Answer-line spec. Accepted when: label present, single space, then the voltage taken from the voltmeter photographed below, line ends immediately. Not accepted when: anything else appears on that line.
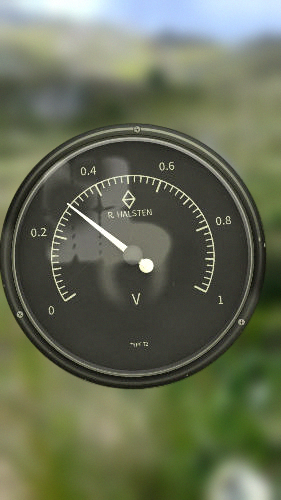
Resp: 0.3 V
